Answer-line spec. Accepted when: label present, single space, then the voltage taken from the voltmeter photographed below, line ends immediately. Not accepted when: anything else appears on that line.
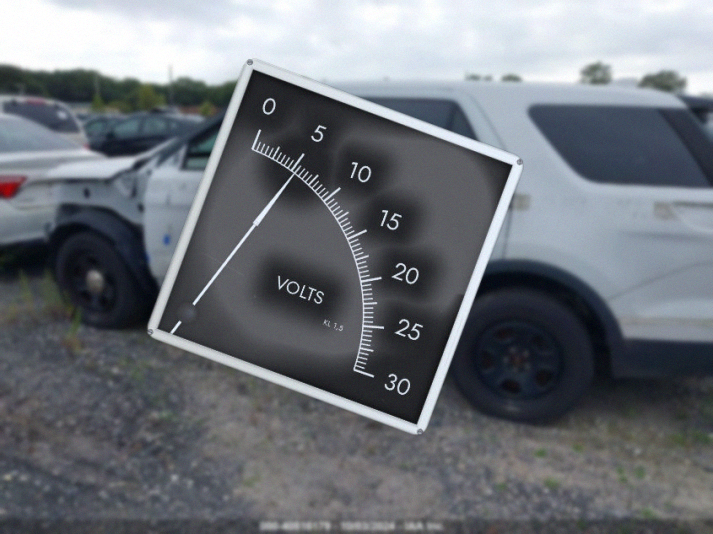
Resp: 5.5 V
